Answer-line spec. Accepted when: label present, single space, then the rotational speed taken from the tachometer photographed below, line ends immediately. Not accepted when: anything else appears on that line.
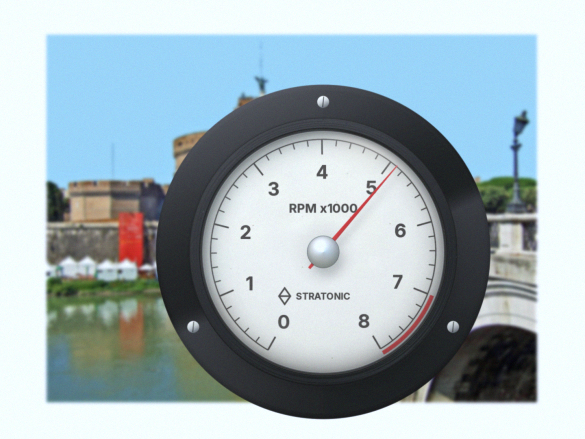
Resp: 5100 rpm
